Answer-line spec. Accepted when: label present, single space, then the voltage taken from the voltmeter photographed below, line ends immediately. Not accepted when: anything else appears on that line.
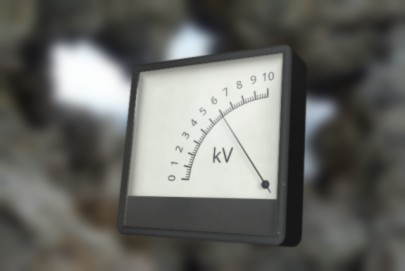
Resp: 6 kV
